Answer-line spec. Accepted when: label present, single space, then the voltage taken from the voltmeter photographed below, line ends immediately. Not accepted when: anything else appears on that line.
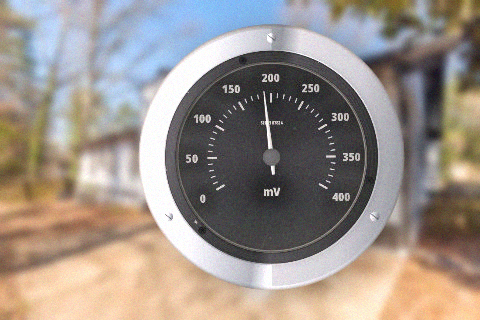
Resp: 190 mV
